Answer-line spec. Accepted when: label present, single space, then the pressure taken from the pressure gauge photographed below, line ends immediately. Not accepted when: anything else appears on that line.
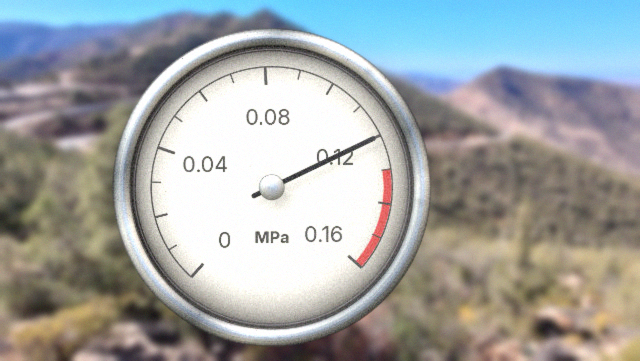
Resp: 0.12 MPa
